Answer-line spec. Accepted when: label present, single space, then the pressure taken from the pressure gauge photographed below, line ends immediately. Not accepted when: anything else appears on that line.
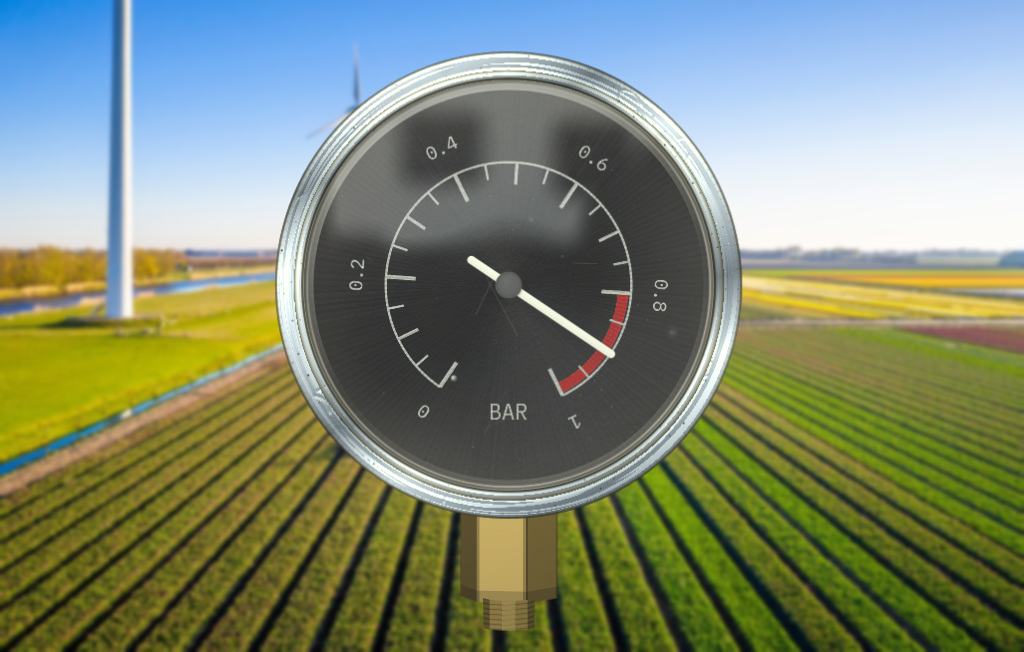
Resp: 0.9 bar
